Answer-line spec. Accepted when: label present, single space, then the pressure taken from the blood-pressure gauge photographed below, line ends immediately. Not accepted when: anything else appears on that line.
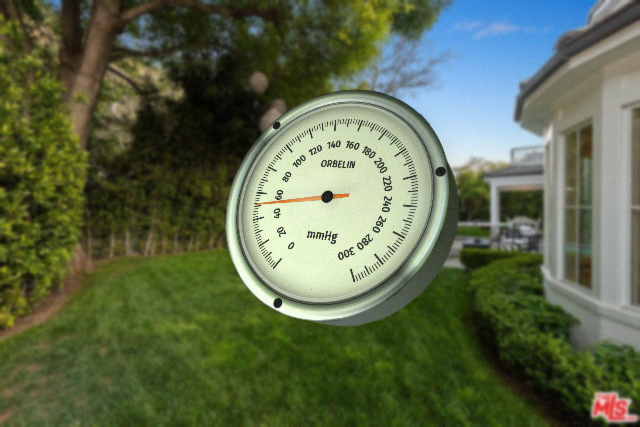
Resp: 50 mmHg
